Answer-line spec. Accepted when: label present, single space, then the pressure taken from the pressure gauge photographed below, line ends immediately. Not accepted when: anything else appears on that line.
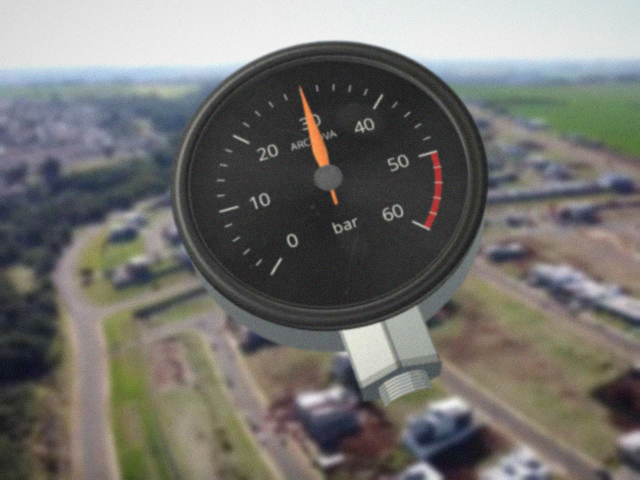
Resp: 30 bar
